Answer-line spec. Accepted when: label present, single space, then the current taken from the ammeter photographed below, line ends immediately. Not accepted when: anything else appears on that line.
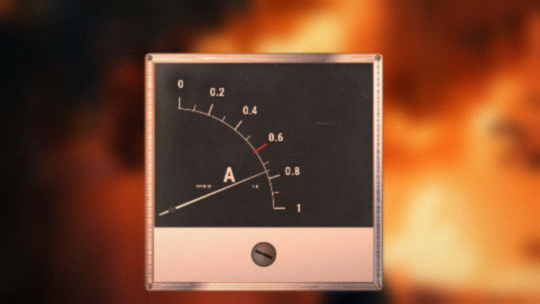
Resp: 0.75 A
